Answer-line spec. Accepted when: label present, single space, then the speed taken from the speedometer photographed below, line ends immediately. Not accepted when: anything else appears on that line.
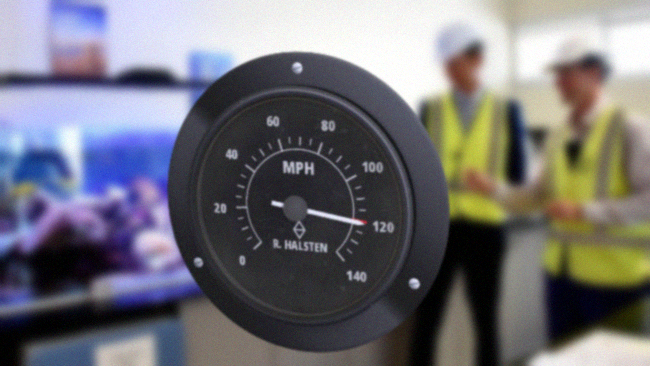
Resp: 120 mph
